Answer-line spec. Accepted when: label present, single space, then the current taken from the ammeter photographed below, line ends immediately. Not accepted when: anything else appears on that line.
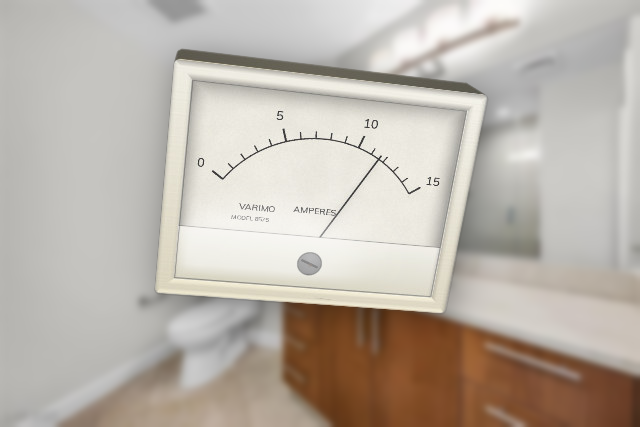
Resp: 11.5 A
